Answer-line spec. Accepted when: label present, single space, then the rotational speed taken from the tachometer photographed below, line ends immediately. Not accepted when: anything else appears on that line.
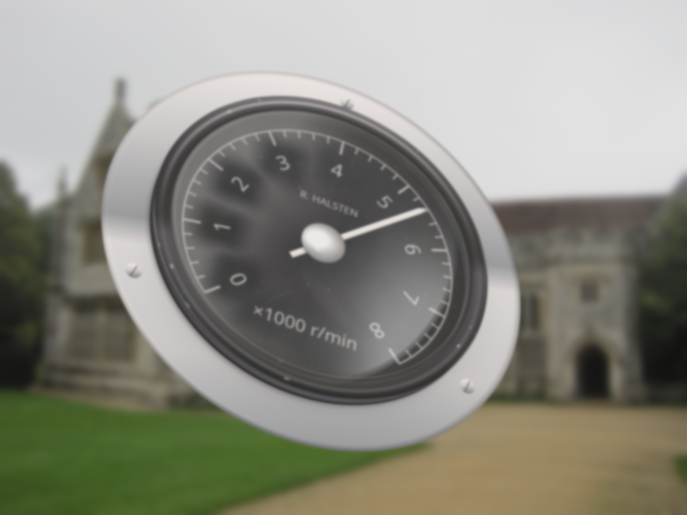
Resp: 5400 rpm
